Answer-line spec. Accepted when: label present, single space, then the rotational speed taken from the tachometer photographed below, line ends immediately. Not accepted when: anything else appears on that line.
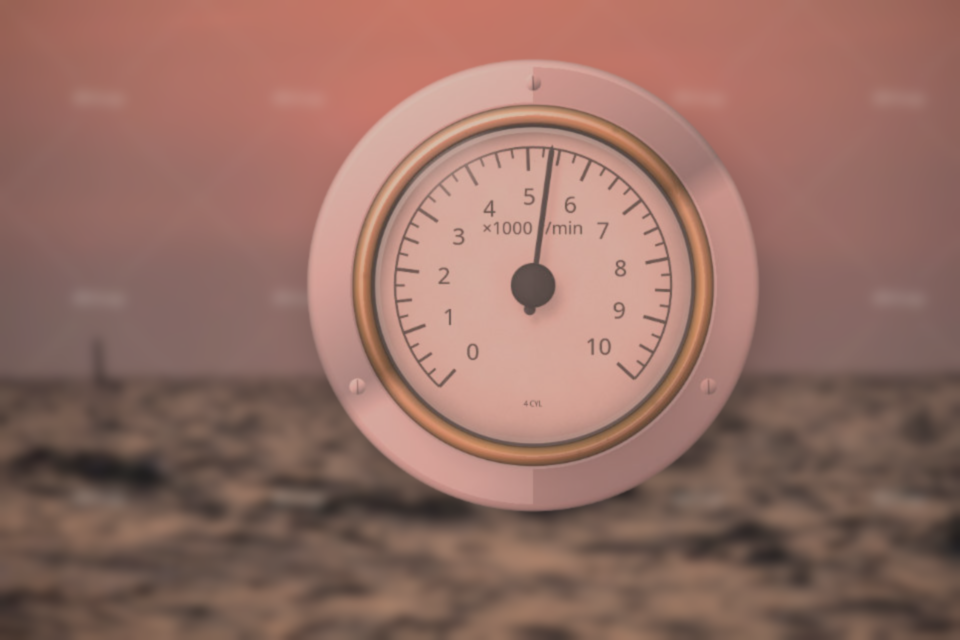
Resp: 5375 rpm
